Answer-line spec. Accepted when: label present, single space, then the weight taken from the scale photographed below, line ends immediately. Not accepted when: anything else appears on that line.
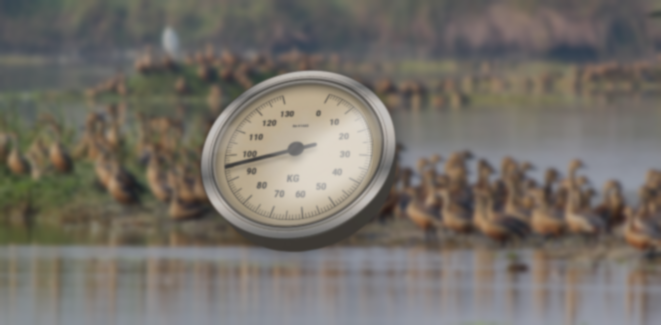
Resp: 95 kg
